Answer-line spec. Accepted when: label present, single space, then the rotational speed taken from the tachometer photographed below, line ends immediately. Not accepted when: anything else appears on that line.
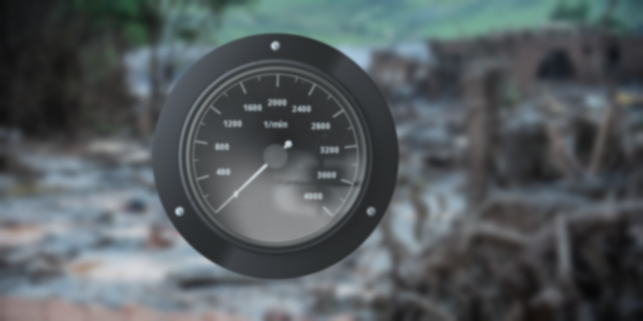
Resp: 0 rpm
